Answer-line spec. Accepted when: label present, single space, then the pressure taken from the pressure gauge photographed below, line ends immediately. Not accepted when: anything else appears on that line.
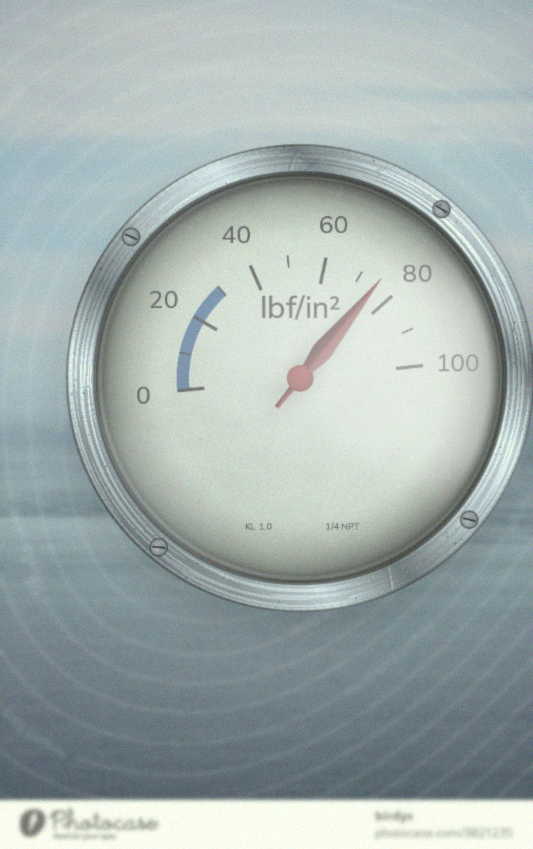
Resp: 75 psi
